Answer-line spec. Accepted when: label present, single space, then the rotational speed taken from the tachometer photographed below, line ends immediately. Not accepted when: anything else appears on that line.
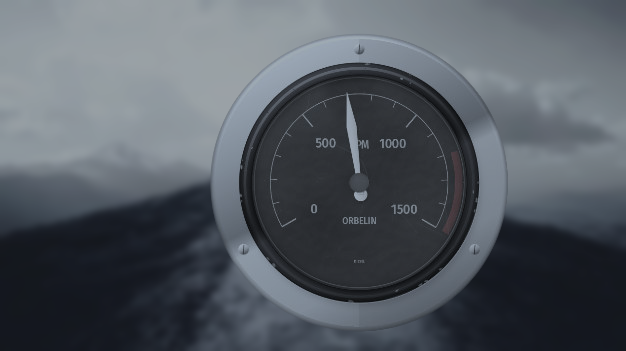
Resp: 700 rpm
